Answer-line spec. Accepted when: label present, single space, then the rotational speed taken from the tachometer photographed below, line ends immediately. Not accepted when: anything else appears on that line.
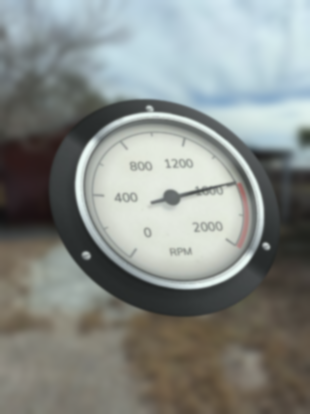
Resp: 1600 rpm
